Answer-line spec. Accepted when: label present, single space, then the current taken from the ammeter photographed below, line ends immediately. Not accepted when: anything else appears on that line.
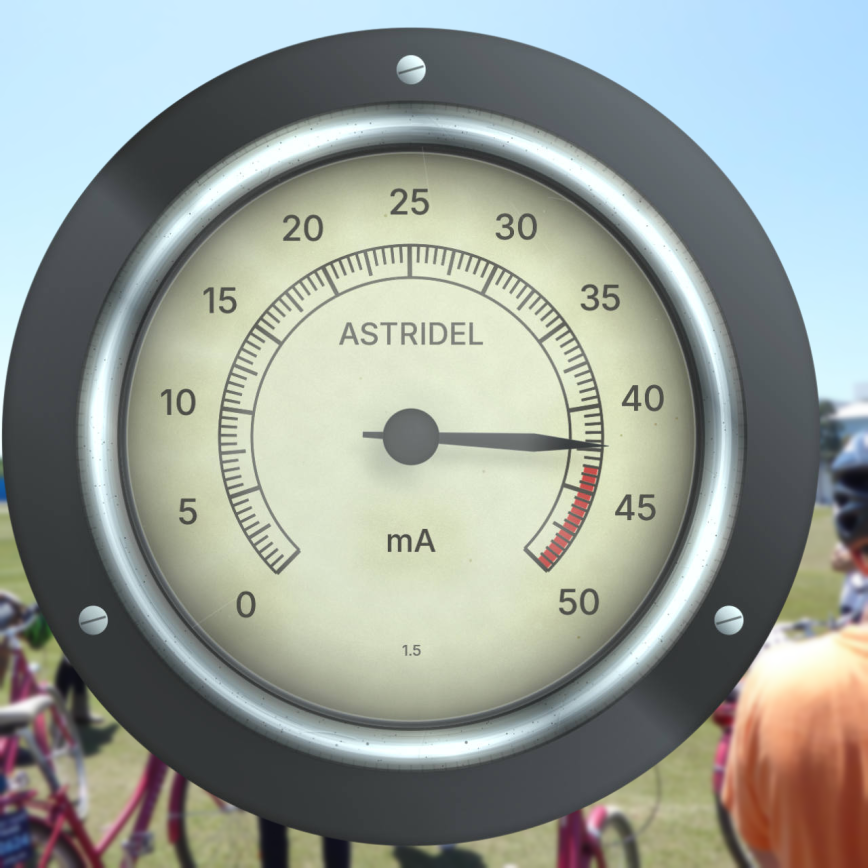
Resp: 42.25 mA
